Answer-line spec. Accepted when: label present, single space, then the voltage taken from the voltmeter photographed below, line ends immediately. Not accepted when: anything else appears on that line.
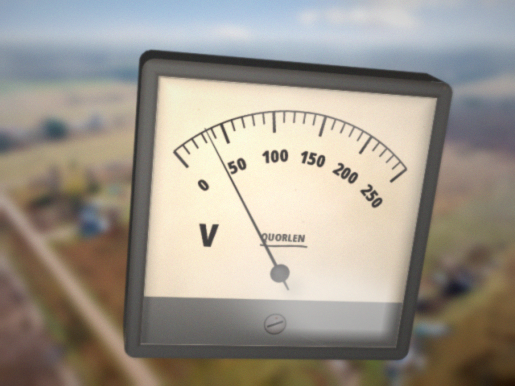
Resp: 35 V
